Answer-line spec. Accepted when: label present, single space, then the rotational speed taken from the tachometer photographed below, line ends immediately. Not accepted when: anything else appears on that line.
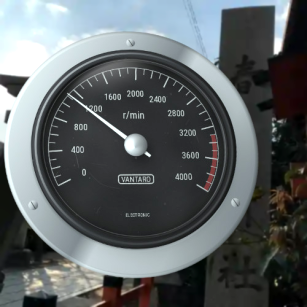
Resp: 1100 rpm
